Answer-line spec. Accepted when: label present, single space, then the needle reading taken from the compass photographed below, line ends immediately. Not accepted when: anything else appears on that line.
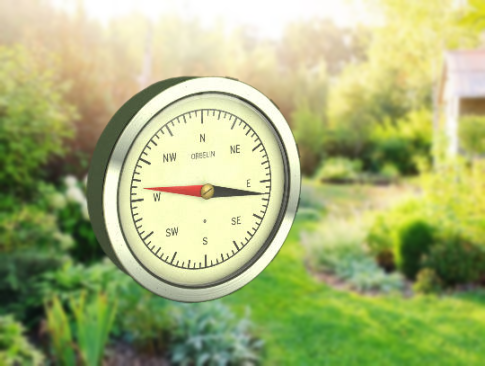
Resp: 280 °
